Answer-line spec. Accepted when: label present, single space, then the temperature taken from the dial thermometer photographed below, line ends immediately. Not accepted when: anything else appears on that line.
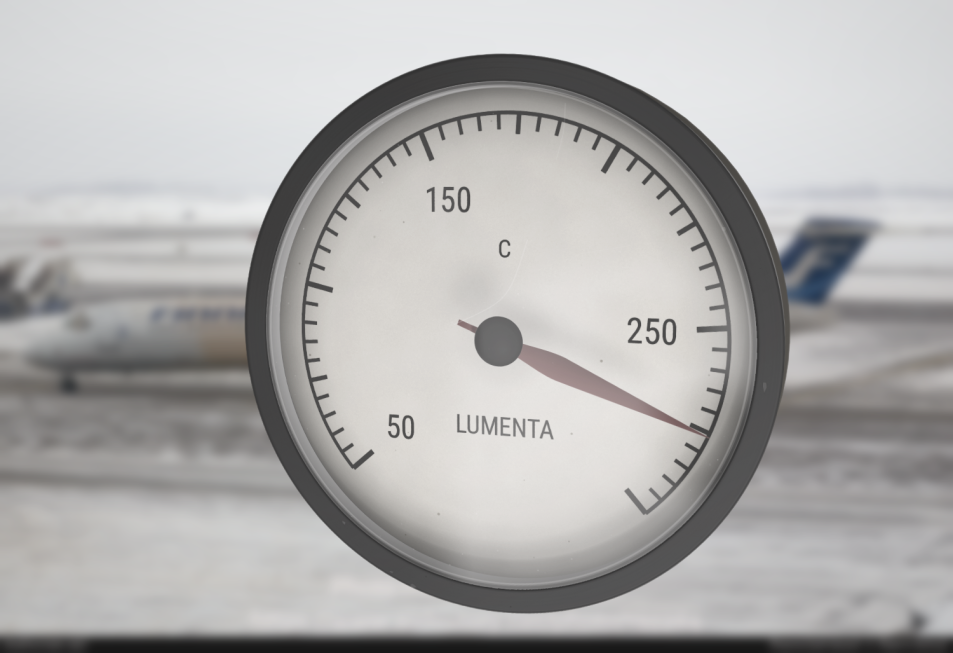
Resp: 275 °C
